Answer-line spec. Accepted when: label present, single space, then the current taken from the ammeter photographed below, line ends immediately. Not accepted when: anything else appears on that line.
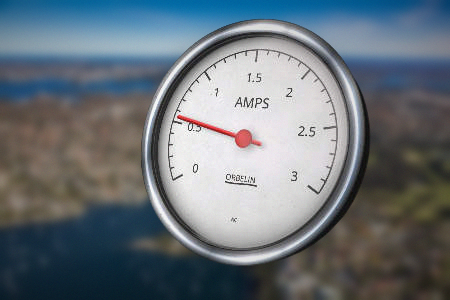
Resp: 0.55 A
